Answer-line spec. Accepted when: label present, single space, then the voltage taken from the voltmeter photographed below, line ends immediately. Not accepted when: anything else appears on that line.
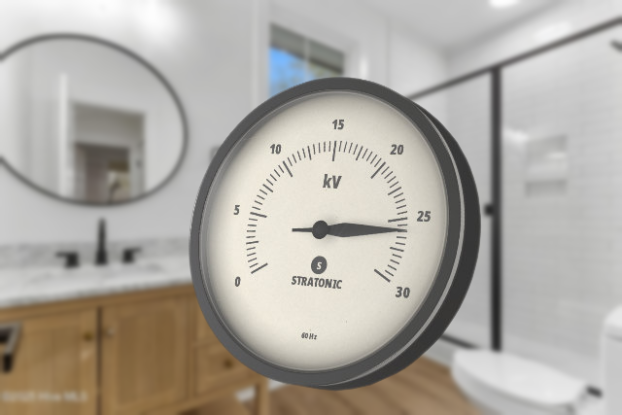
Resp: 26 kV
